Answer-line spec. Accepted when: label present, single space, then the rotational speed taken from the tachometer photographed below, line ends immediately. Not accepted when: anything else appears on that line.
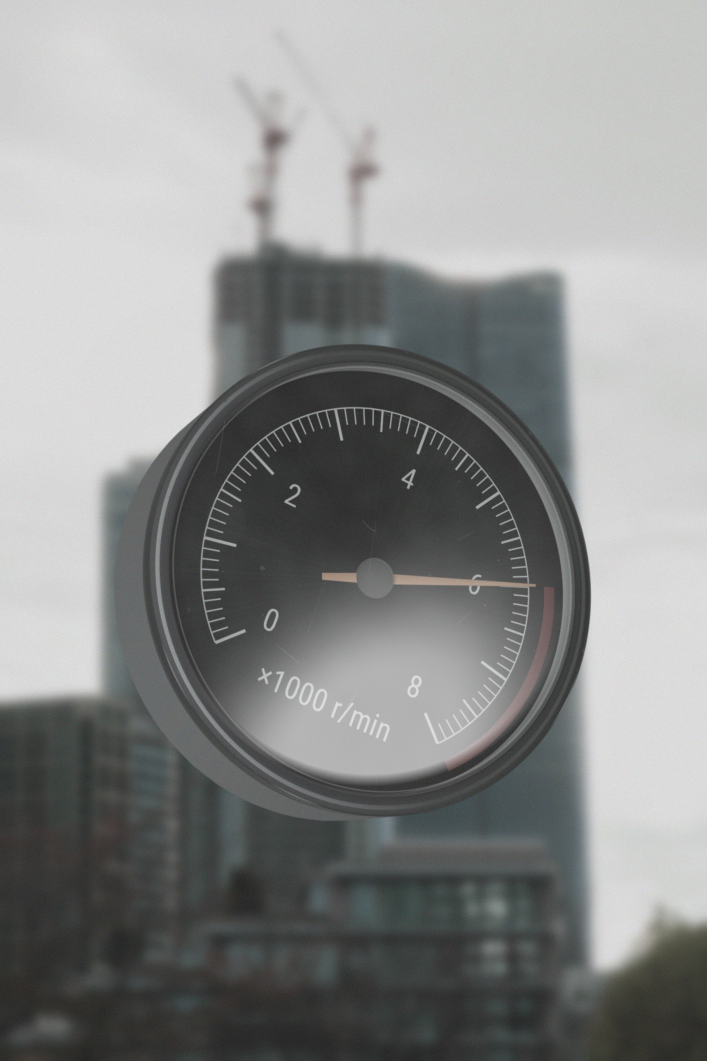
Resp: 6000 rpm
